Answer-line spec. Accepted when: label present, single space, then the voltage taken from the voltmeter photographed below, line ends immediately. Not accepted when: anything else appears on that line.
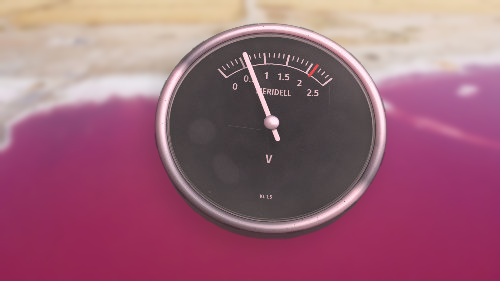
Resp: 0.6 V
